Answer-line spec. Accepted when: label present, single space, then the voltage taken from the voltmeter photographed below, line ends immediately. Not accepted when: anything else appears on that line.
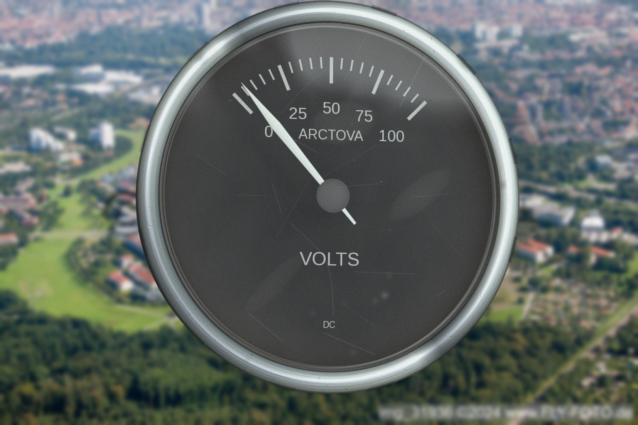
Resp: 5 V
